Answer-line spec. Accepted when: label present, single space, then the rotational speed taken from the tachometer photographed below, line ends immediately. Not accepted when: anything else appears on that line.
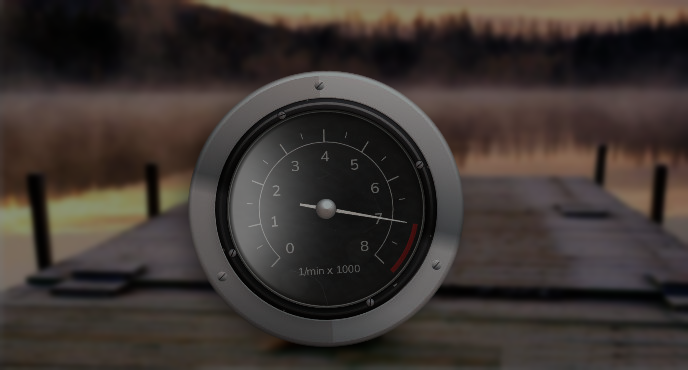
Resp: 7000 rpm
